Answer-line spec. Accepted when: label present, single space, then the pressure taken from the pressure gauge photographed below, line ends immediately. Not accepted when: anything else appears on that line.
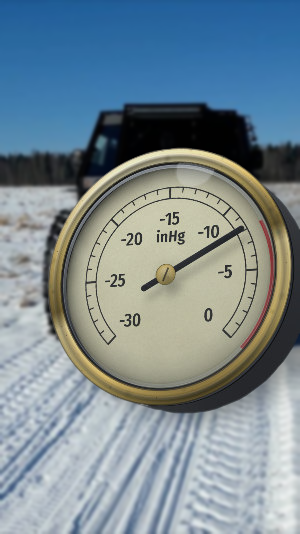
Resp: -8 inHg
